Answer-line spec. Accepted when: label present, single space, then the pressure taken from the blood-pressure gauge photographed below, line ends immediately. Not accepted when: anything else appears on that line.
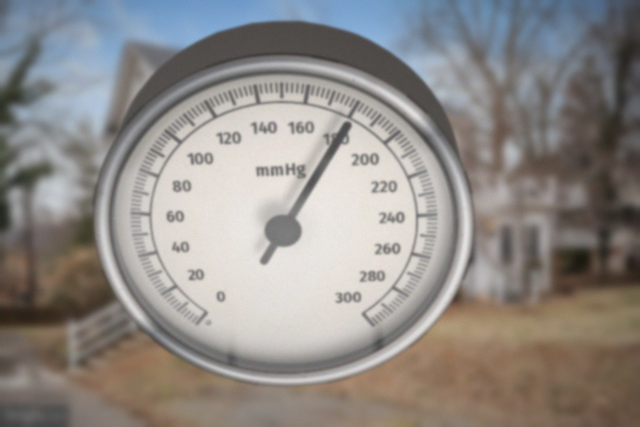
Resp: 180 mmHg
